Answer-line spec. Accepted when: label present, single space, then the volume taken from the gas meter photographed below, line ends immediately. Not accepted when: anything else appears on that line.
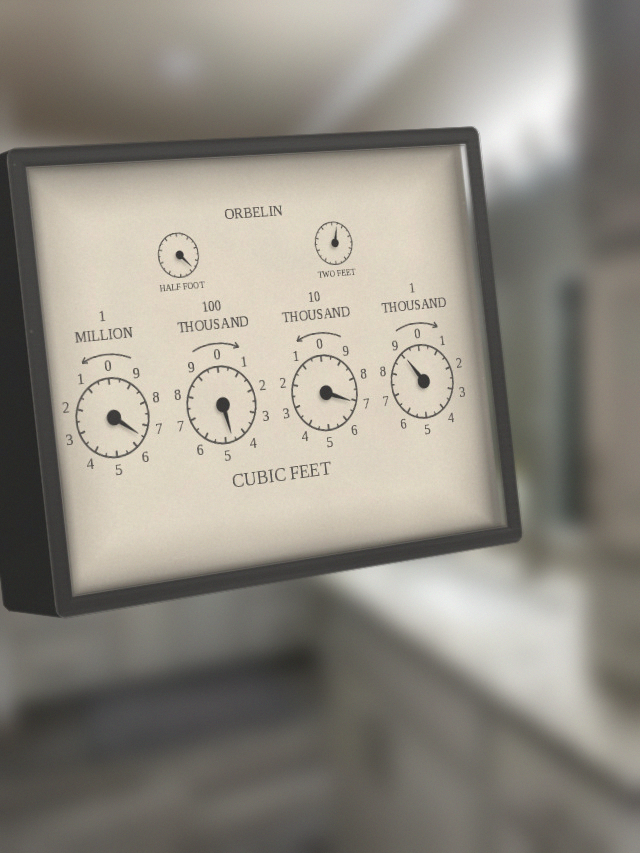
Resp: 646900 ft³
